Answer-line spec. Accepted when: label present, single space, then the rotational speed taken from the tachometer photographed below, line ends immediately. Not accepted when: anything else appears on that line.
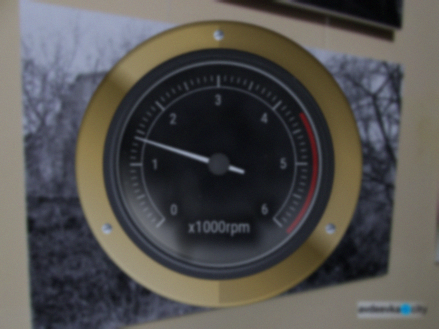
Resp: 1400 rpm
